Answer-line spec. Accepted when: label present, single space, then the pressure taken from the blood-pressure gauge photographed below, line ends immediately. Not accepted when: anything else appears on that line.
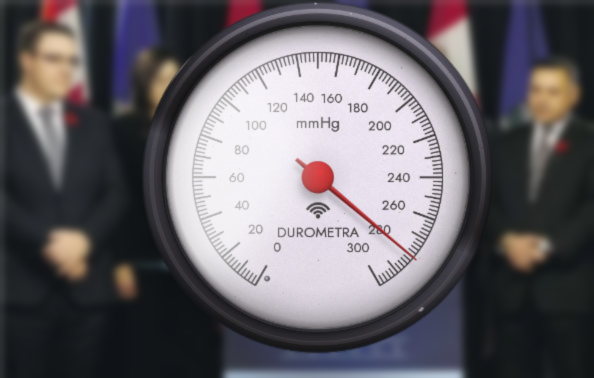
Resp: 280 mmHg
